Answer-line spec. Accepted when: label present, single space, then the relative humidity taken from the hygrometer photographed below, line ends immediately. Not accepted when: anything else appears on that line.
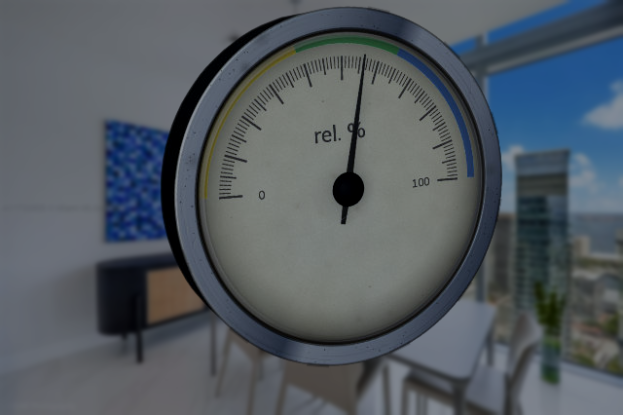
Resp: 55 %
